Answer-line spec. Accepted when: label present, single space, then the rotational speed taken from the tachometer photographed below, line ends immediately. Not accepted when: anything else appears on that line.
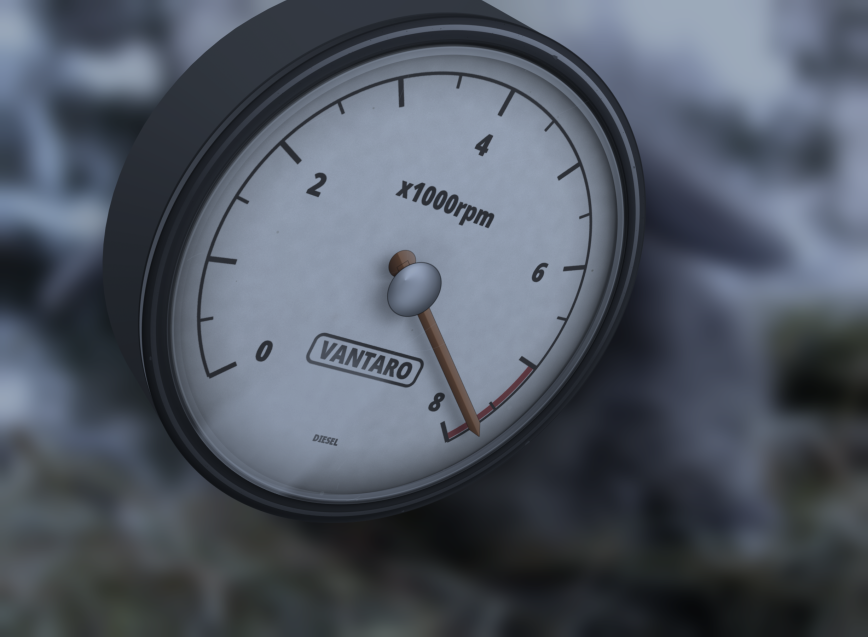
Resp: 7750 rpm
